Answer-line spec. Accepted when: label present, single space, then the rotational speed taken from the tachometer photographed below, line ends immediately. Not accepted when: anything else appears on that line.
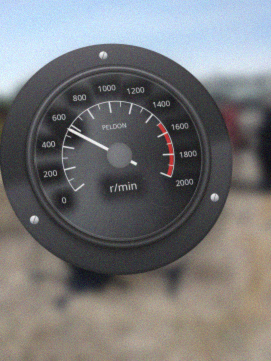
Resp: 550 rpm
